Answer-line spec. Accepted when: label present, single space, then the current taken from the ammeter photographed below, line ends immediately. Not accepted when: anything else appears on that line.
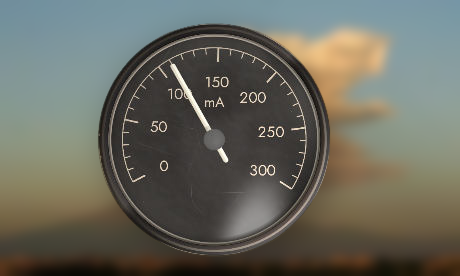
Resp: 110 mA
